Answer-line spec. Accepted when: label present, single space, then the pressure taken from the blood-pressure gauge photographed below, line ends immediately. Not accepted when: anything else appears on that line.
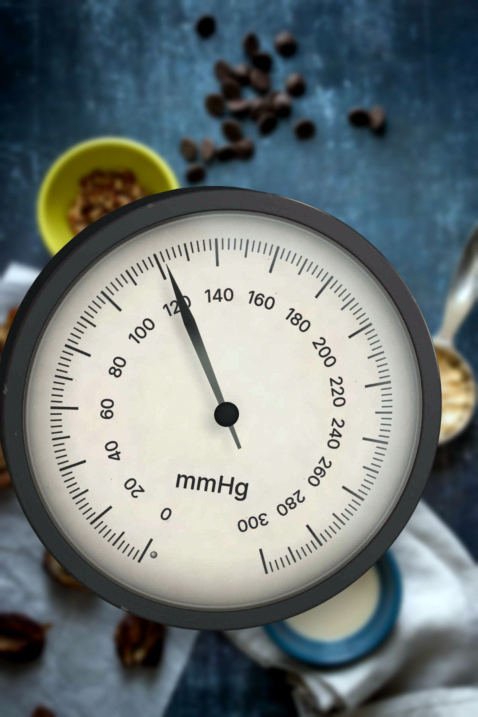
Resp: 122 mmHg
